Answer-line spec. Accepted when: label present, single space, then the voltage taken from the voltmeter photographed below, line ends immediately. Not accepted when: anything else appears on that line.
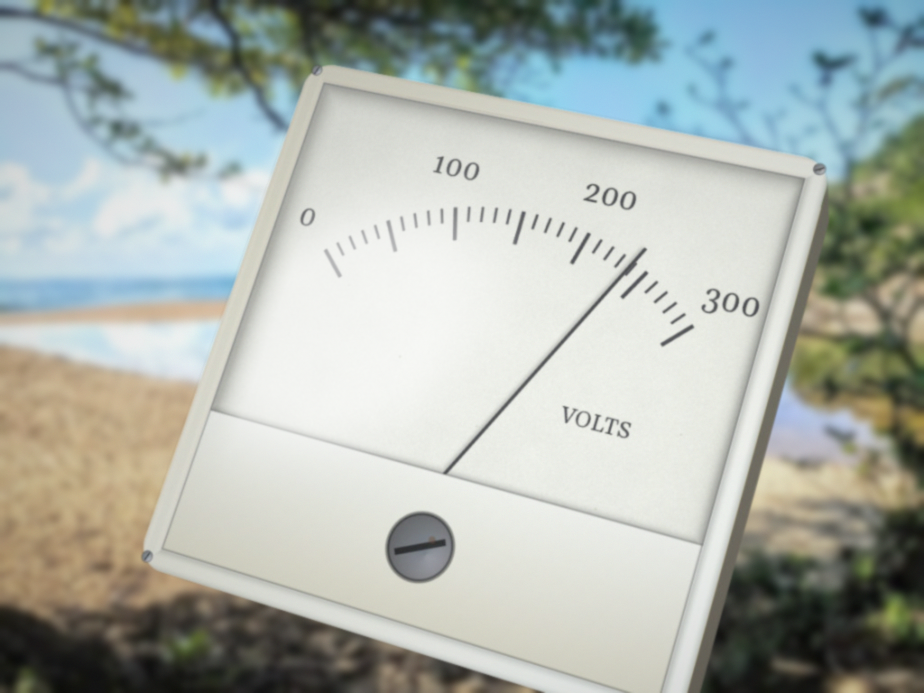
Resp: 240 V
